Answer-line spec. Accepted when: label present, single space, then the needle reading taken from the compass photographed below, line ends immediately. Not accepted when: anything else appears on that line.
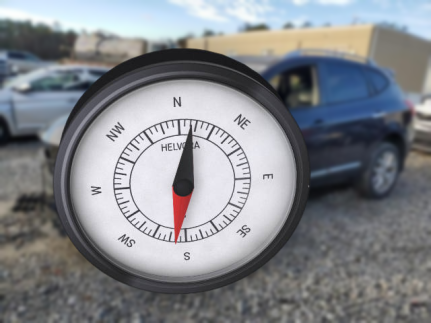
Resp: 190 °
